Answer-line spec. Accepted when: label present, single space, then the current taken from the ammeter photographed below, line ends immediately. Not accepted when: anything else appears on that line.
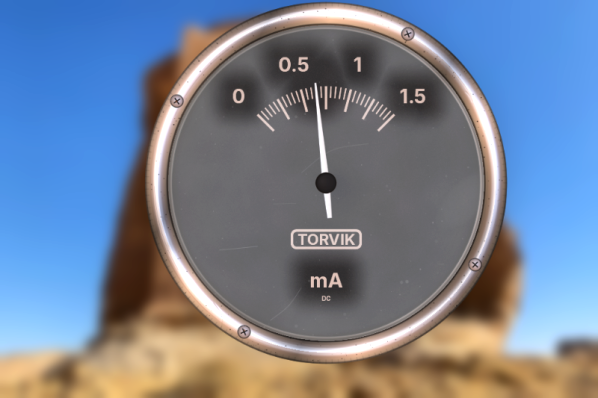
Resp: 0.65 mA
